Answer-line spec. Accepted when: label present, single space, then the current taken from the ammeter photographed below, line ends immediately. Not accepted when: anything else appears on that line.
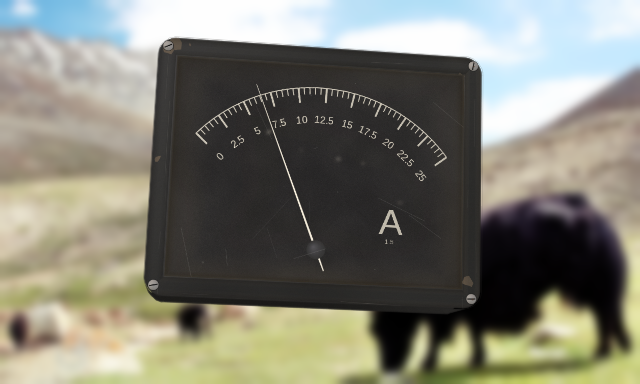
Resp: 6.5 A
